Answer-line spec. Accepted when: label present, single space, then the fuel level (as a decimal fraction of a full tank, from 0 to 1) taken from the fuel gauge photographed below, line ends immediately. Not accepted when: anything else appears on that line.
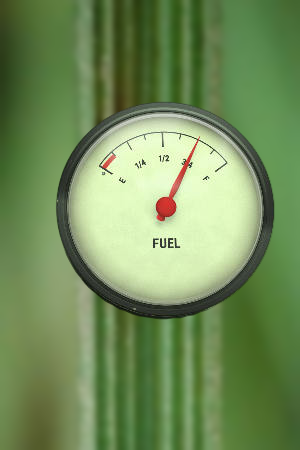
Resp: 0.75
